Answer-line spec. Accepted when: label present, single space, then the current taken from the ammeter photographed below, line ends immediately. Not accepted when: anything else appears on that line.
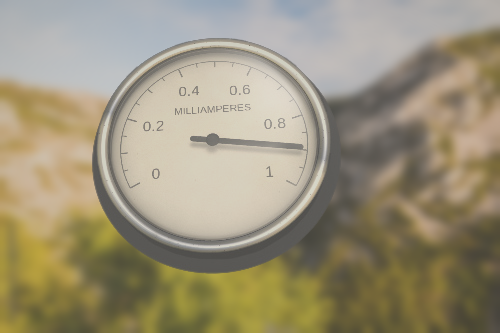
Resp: 0.9 mA
